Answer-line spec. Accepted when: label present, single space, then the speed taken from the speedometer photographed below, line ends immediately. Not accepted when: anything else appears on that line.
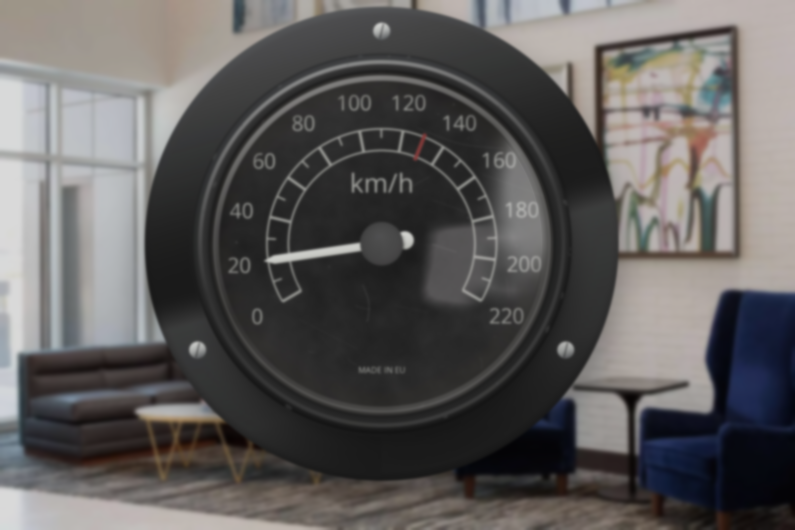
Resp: 20 km/h
